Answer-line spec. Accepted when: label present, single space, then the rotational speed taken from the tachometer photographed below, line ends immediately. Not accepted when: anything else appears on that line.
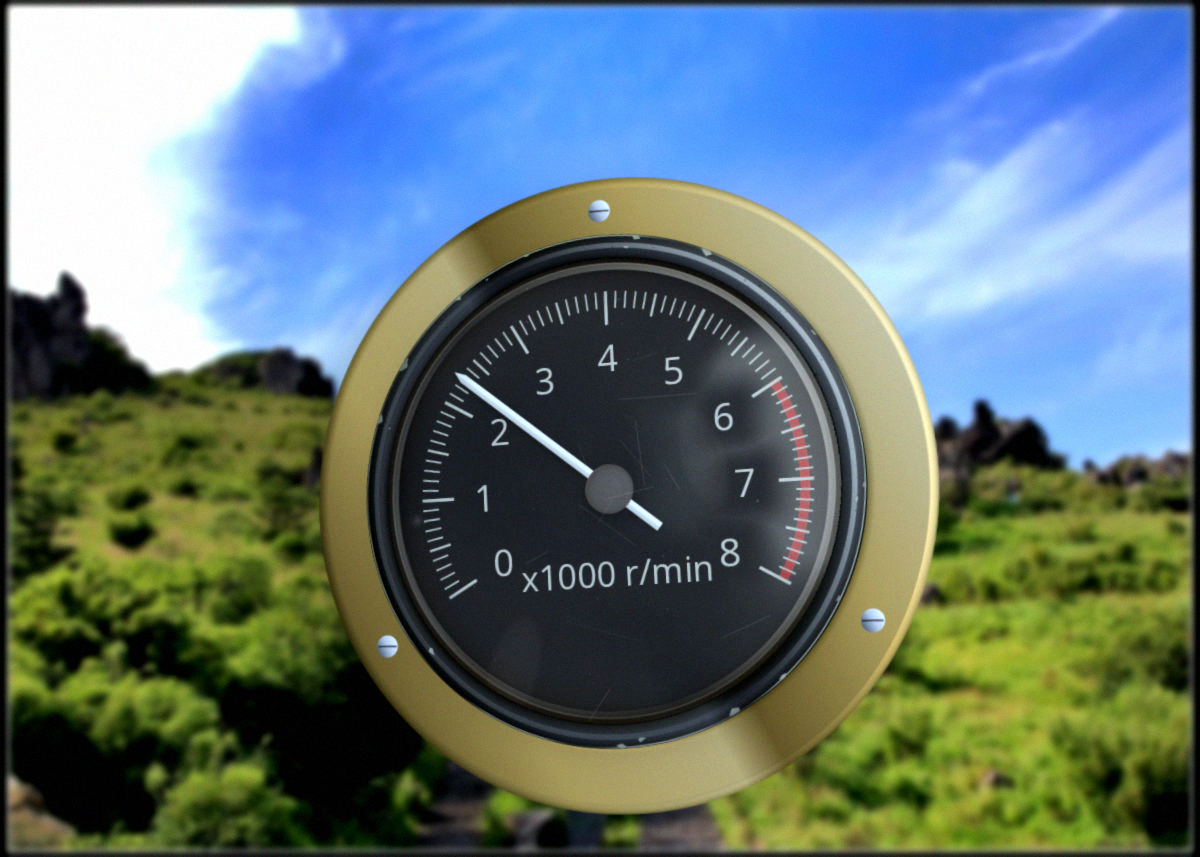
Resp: 2300 rpm
